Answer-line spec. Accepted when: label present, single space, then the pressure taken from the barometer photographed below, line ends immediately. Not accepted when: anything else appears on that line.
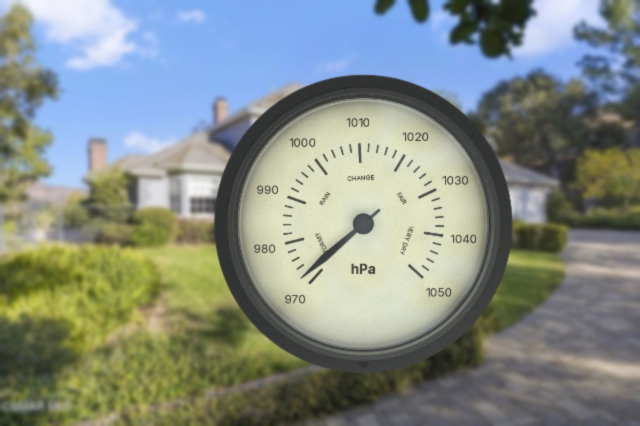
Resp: 972 hPa
